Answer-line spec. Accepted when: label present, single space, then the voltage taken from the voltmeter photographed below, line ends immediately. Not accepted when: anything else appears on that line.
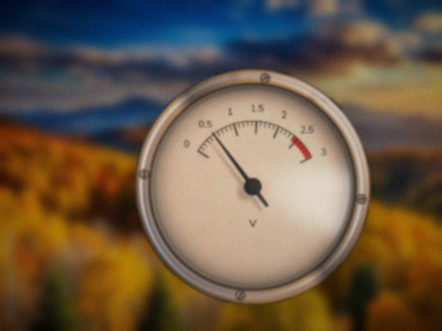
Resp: 0.5 V
